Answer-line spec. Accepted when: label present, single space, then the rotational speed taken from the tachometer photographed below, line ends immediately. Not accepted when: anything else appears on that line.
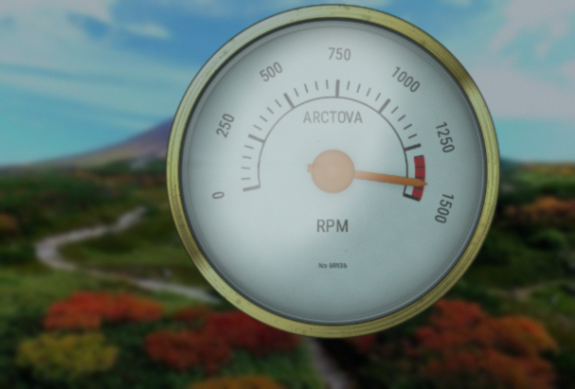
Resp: 1425 rpm
